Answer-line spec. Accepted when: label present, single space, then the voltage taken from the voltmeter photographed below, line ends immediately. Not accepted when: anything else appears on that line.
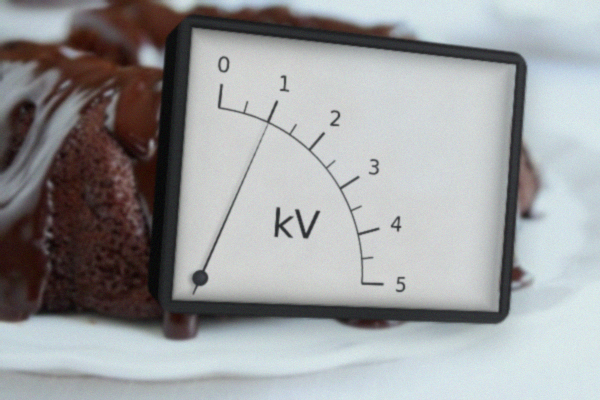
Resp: 1 kV
